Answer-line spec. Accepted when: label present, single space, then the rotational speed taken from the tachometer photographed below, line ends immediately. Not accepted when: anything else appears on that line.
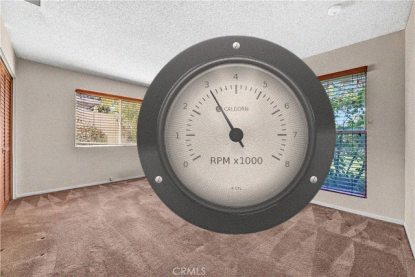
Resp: 3000 rpm
